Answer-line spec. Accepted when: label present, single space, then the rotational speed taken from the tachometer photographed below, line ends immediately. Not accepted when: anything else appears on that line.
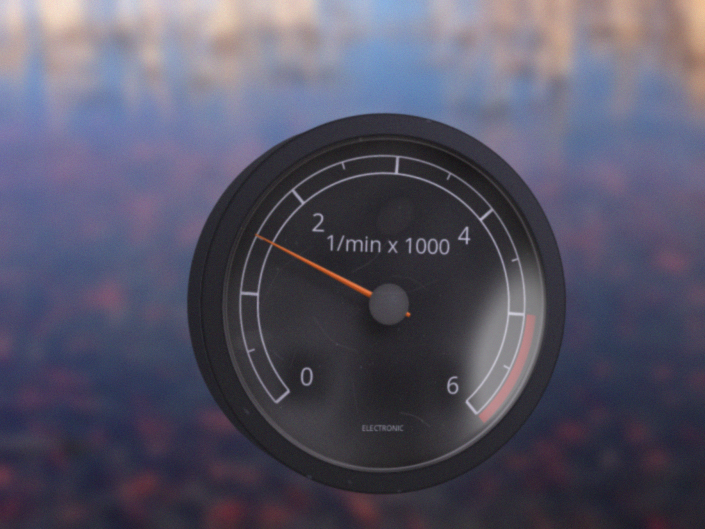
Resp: 1500 rpm
